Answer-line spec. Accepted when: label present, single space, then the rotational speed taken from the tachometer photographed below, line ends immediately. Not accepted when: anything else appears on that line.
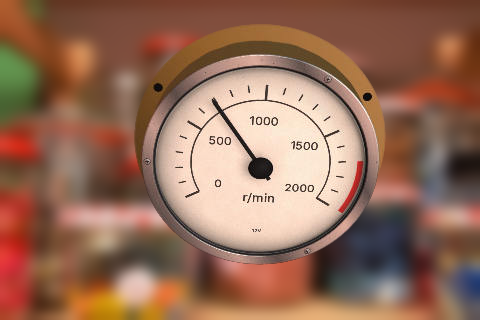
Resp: 700 rpm
